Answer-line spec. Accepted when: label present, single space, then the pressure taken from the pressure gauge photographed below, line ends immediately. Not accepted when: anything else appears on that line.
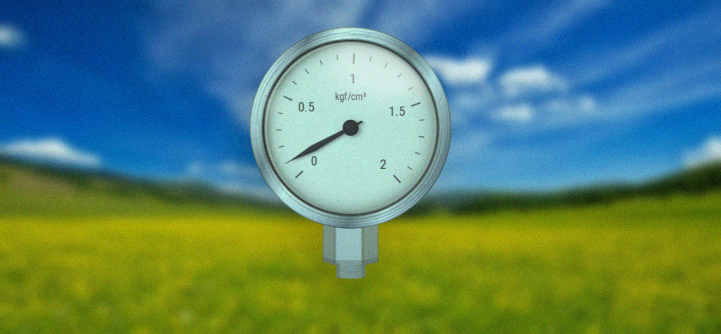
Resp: 0.1 kg/cm²
